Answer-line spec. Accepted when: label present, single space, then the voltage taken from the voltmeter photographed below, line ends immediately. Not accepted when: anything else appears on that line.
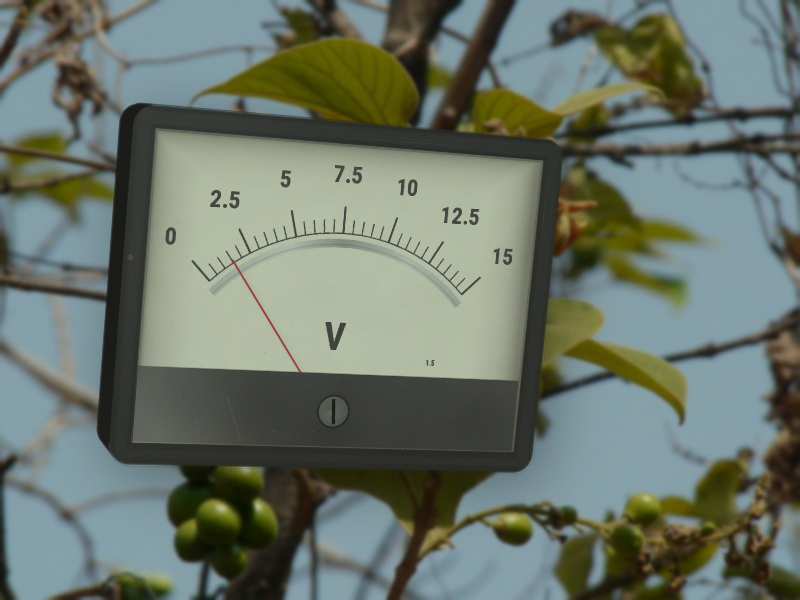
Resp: 1.5 V
